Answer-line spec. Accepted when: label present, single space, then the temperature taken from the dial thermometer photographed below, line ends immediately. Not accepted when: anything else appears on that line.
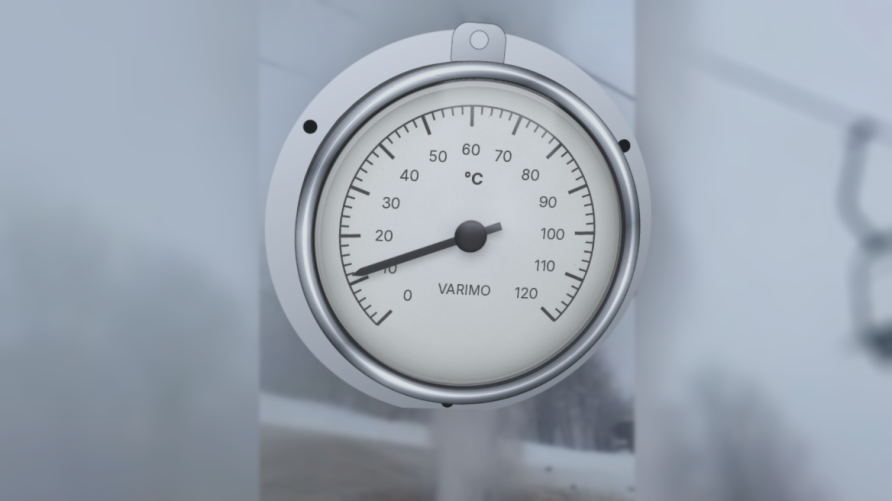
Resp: 12 °C
